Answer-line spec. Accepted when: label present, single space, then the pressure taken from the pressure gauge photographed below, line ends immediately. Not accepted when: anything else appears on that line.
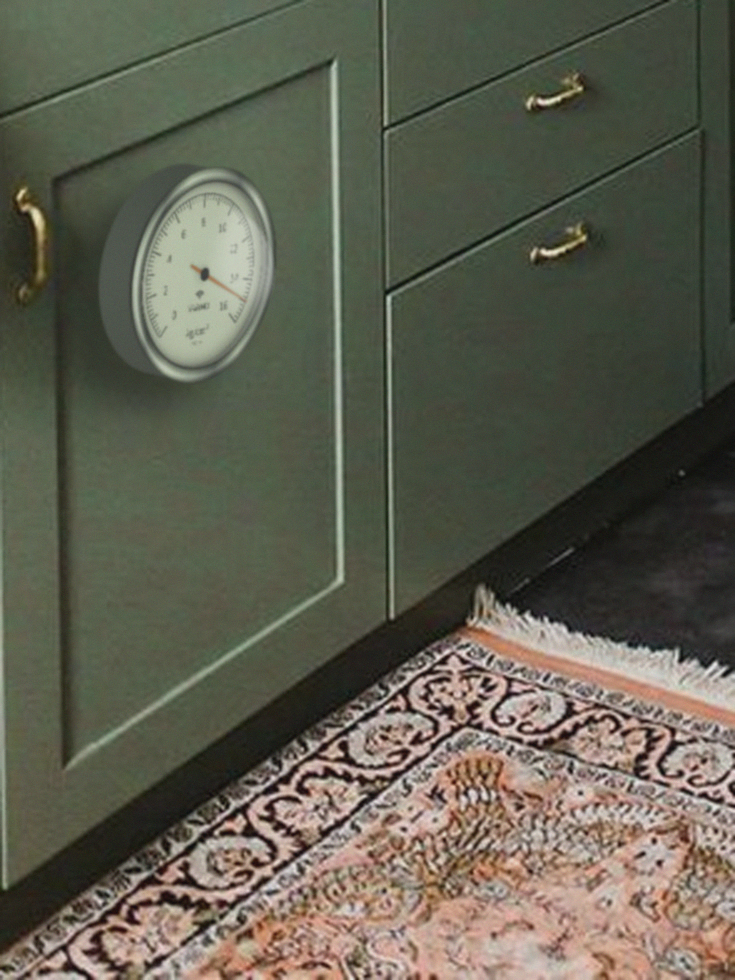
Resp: 15 kg/cm²
